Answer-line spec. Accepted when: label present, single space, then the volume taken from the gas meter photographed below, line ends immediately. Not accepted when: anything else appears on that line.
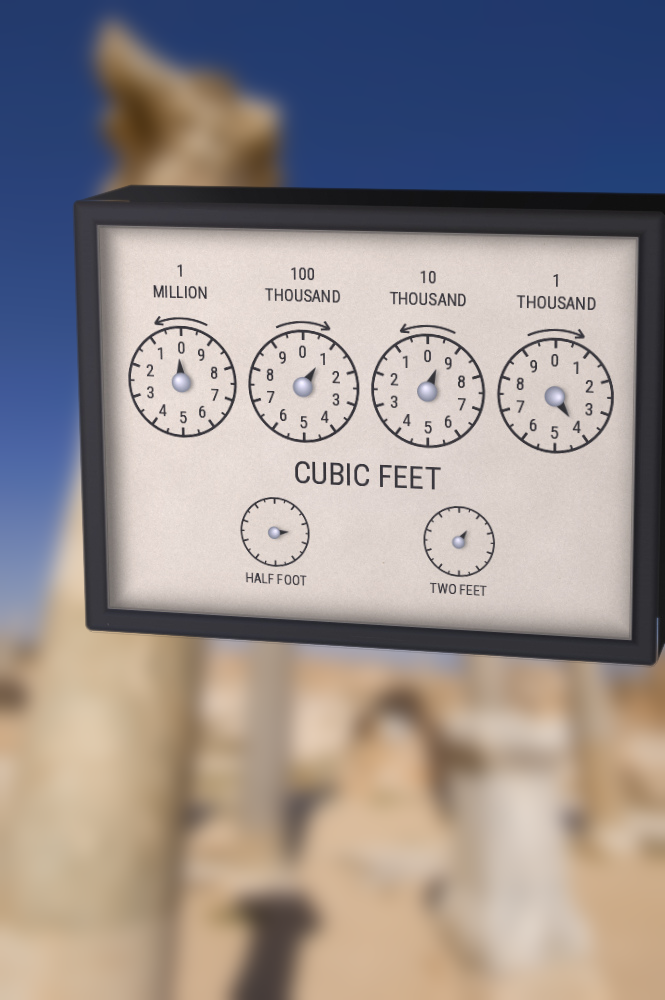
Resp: 9400 ft³
